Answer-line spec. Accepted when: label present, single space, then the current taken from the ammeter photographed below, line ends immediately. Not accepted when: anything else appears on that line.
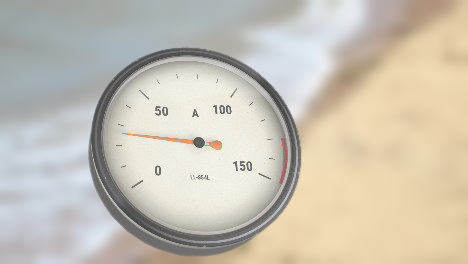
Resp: 25 A
